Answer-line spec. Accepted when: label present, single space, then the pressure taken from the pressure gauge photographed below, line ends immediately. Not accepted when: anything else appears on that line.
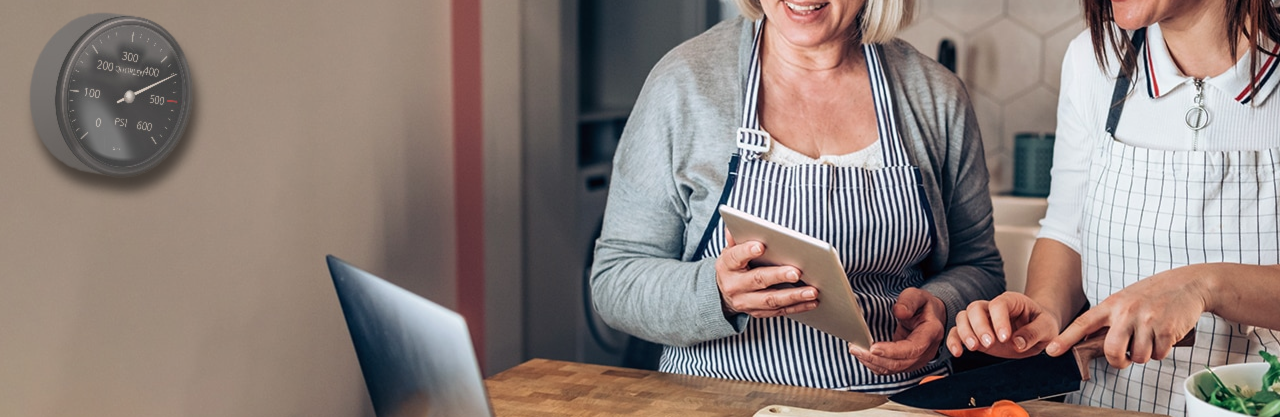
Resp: 440 psi
